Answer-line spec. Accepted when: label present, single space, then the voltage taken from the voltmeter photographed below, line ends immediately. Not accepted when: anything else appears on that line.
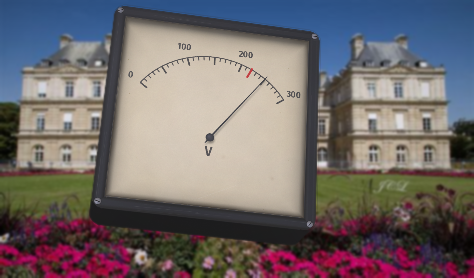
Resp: 250 V
